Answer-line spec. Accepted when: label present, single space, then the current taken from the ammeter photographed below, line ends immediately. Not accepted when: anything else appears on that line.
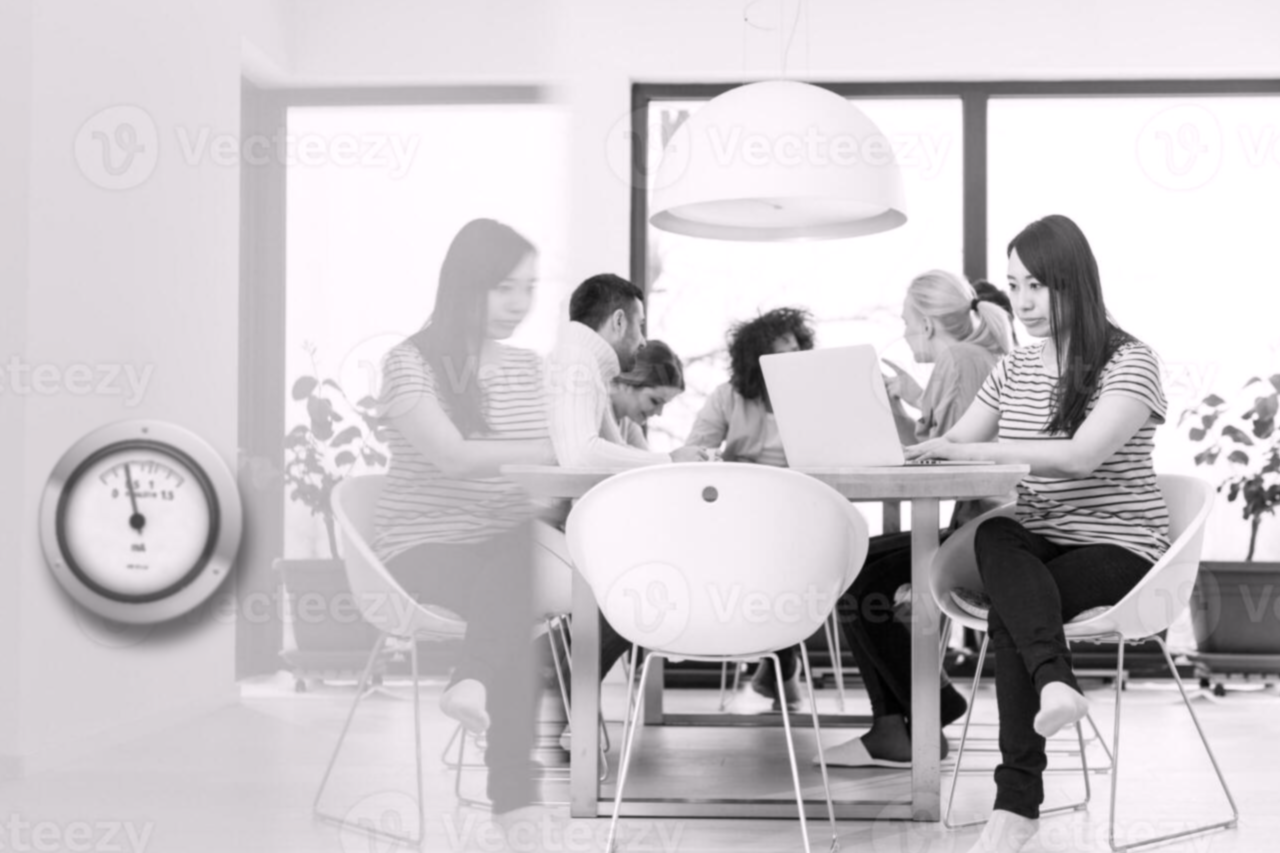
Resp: 0.5 mA
